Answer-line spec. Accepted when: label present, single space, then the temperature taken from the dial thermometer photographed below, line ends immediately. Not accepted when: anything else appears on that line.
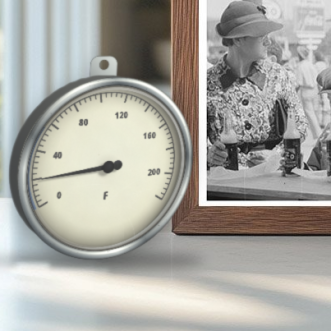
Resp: 20 °F
